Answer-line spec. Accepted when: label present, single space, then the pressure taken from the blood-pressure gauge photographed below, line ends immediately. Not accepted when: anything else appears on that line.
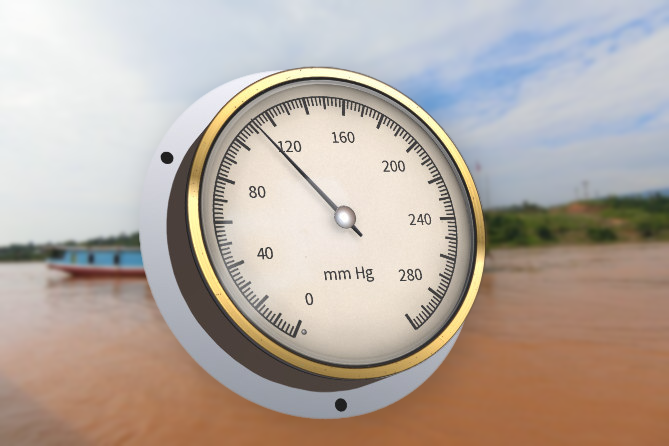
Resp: 110 mmHg
